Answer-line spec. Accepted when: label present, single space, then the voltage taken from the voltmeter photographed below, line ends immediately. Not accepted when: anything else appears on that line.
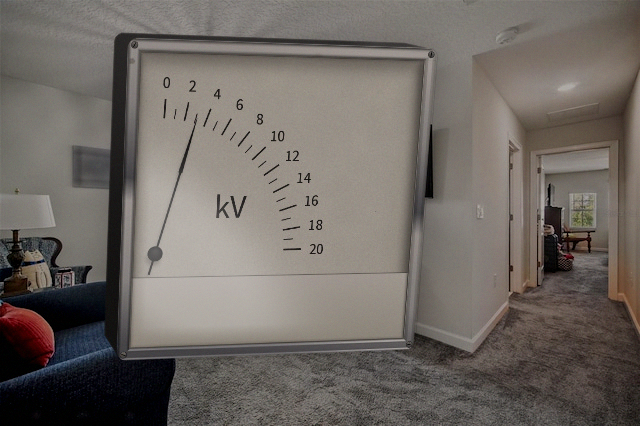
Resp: 3 kV
